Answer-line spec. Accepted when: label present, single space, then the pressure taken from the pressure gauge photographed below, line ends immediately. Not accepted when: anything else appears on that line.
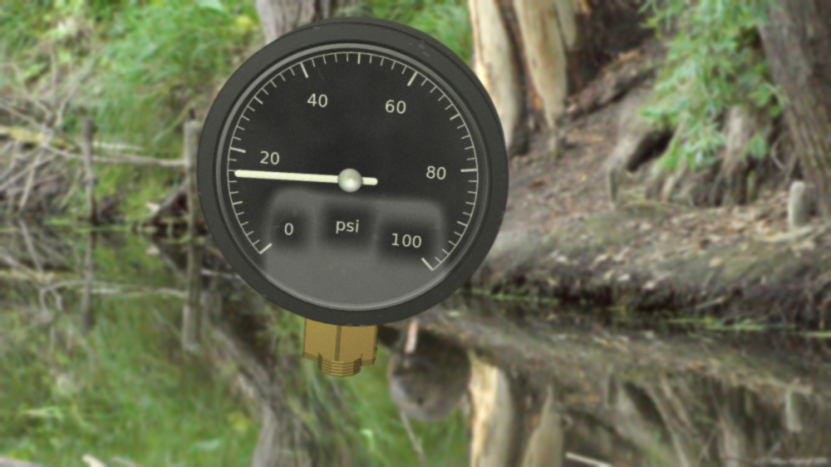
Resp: 16 psi
